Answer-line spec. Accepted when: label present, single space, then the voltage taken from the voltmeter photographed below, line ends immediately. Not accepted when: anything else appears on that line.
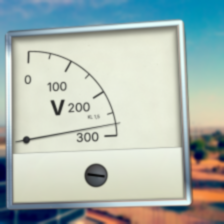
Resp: 275 V
